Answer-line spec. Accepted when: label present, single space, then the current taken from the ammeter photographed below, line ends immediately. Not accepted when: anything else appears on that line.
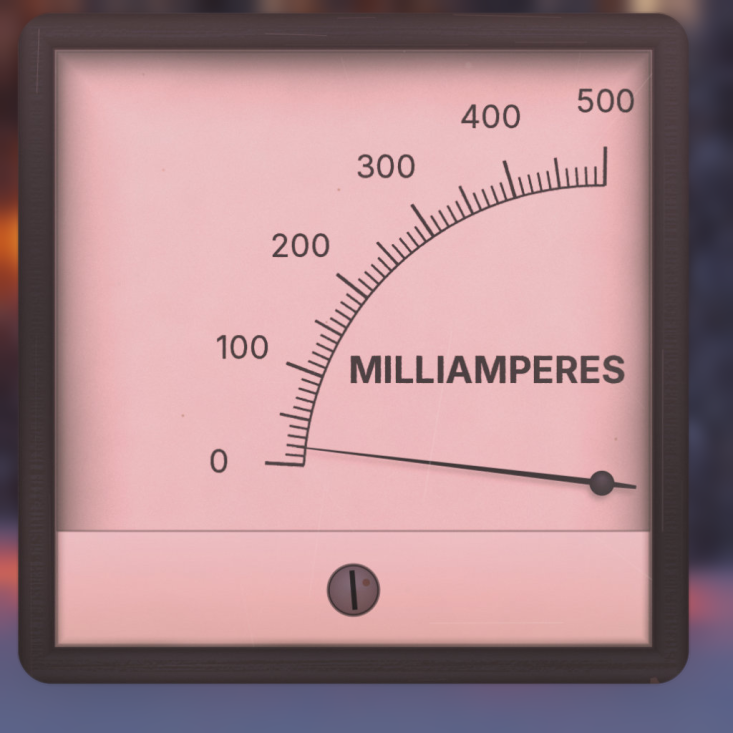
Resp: 20 mA
